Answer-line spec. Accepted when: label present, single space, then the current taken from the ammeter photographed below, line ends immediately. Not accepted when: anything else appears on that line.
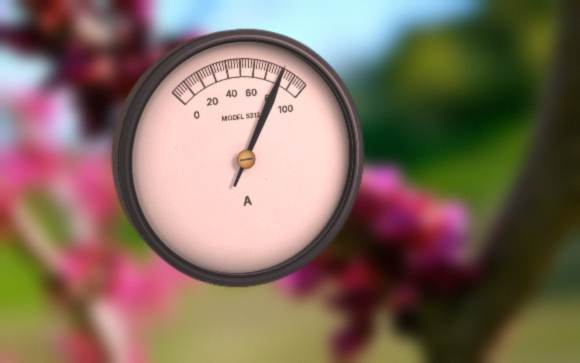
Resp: 80 A
